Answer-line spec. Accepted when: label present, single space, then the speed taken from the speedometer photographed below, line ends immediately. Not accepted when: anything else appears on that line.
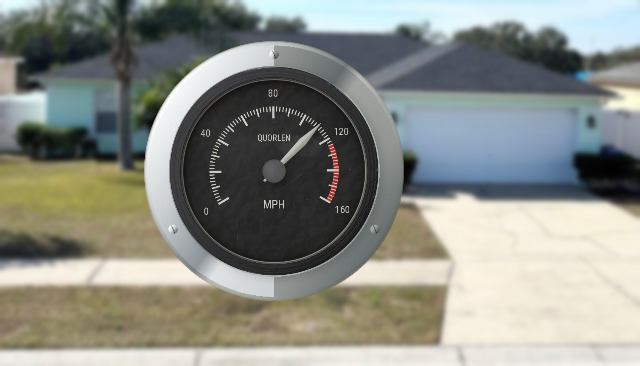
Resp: 110 mph
